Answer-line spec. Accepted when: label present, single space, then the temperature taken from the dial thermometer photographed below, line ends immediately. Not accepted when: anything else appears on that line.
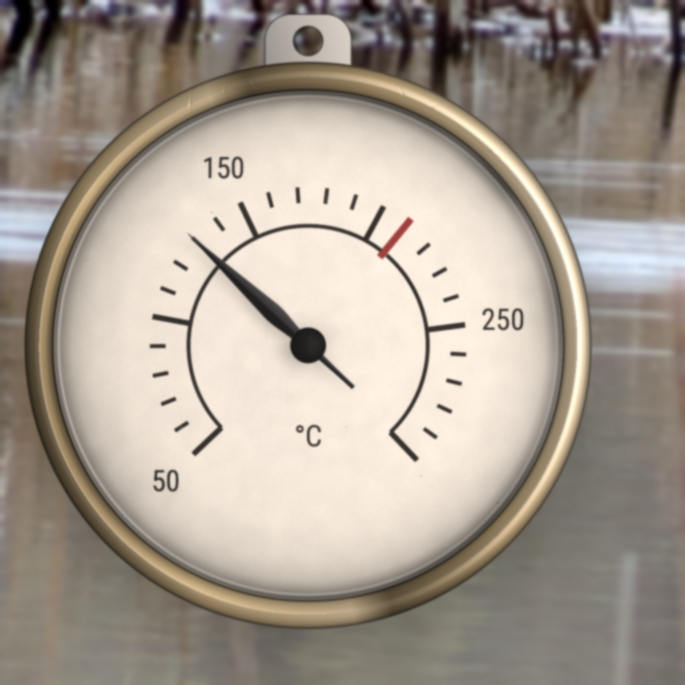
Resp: 130 °C
